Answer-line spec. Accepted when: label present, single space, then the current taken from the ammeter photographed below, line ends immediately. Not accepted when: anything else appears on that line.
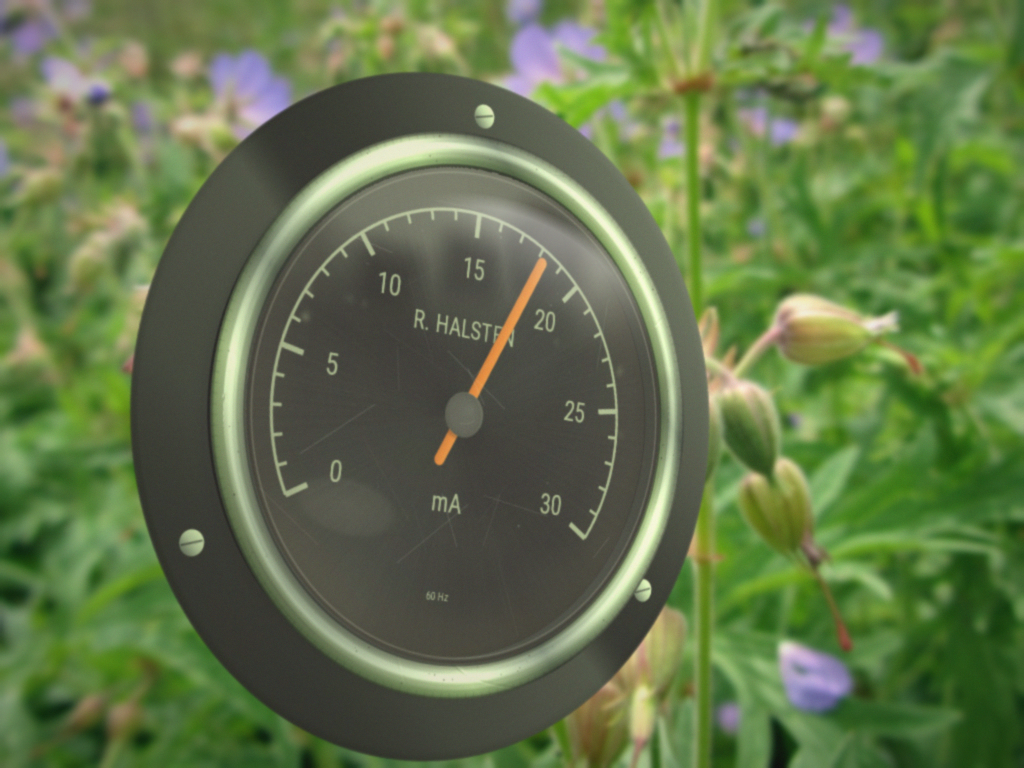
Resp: 18 mA
